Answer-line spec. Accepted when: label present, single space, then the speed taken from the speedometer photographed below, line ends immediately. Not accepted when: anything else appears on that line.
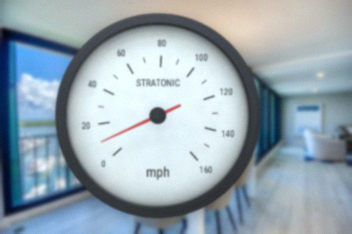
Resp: 10 mph
